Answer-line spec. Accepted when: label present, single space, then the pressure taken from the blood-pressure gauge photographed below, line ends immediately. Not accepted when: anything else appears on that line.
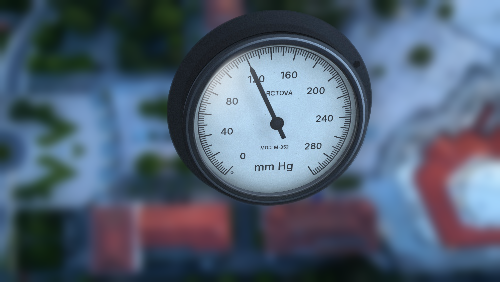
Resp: 120 mmHg
